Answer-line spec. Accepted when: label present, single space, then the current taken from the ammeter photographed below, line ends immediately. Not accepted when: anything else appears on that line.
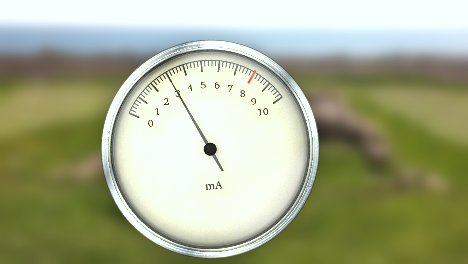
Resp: 3 mA
